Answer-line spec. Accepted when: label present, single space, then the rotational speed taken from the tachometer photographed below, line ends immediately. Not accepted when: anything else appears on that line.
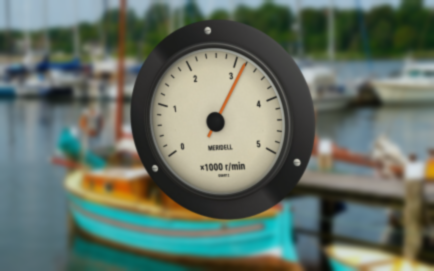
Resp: 3200 rpm
